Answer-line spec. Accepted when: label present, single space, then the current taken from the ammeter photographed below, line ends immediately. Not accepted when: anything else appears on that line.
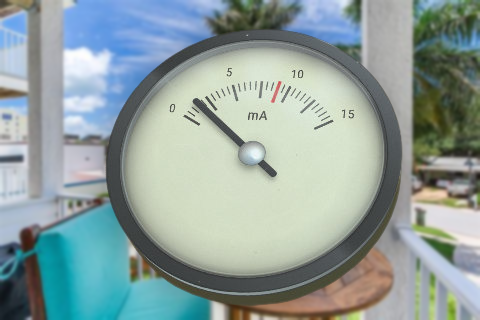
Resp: 1.5 mA
